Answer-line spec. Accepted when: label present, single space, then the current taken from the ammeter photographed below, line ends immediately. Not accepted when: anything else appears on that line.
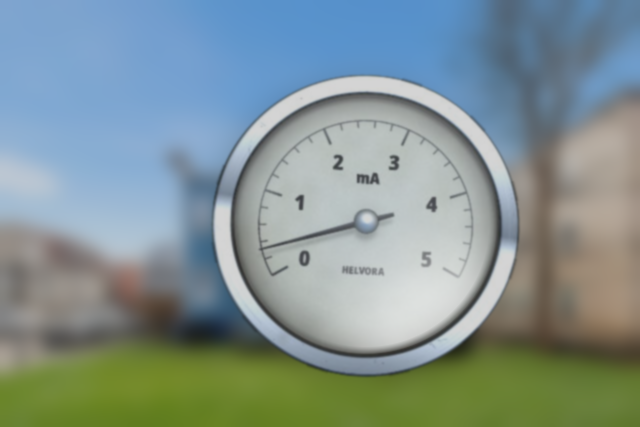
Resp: 0.3 mA
